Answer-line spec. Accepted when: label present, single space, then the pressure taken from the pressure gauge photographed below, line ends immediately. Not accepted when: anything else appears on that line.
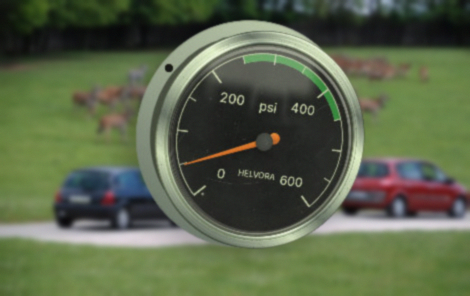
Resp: 50 psi
